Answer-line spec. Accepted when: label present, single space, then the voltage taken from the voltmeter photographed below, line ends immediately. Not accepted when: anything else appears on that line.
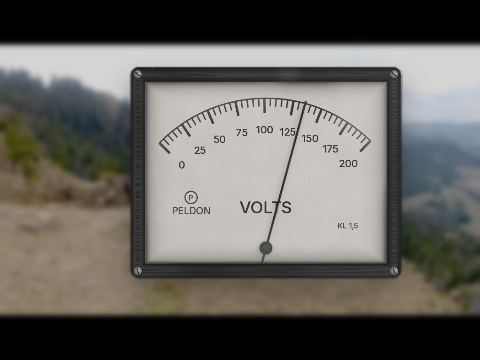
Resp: 135 V
